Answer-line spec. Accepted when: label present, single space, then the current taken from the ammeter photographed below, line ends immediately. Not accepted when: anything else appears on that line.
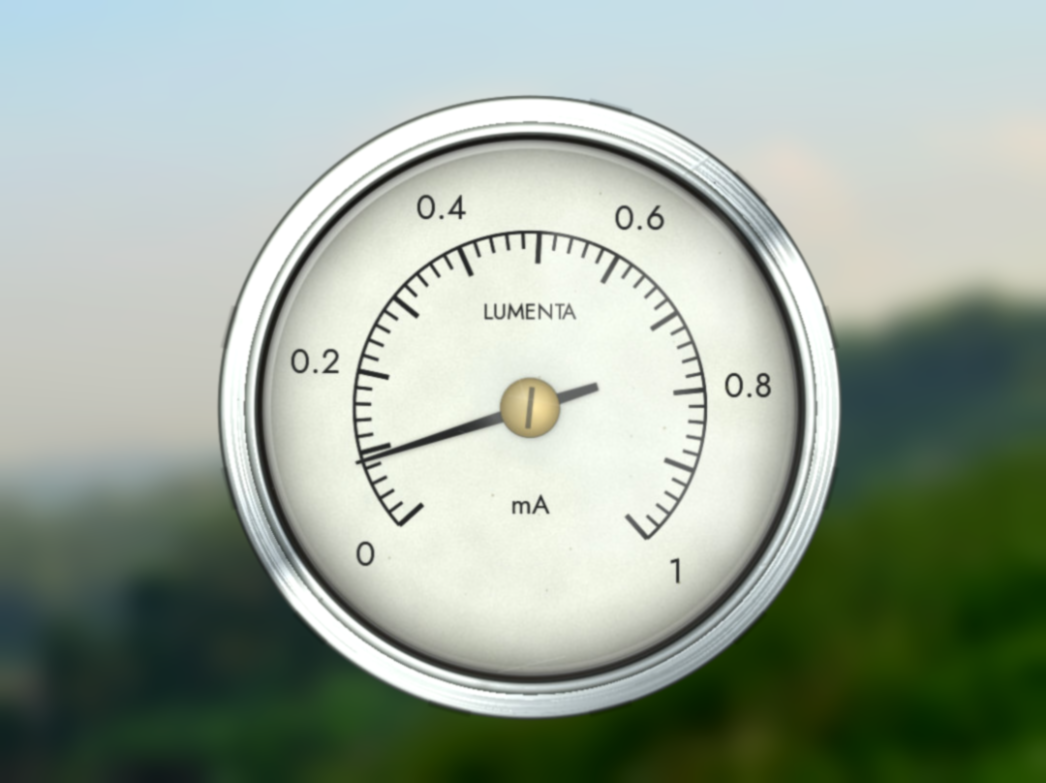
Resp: 0.09 mA
